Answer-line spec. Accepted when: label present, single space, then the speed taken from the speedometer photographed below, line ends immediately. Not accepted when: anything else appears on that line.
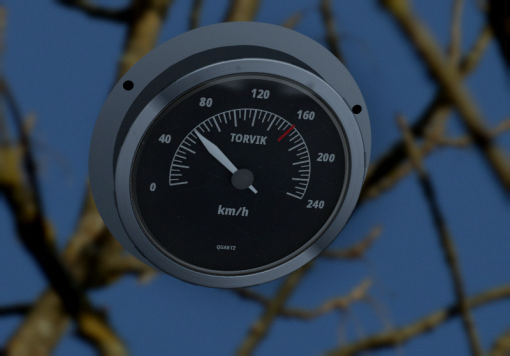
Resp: 60 km/h
